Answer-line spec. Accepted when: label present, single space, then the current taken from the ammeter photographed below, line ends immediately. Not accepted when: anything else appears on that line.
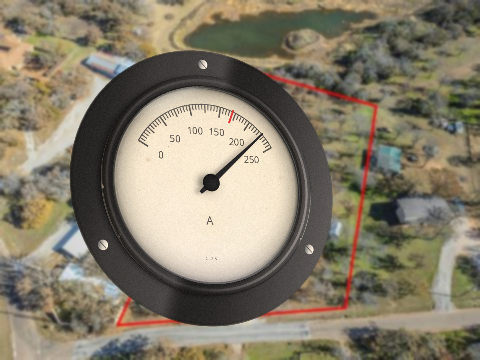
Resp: 225 A
